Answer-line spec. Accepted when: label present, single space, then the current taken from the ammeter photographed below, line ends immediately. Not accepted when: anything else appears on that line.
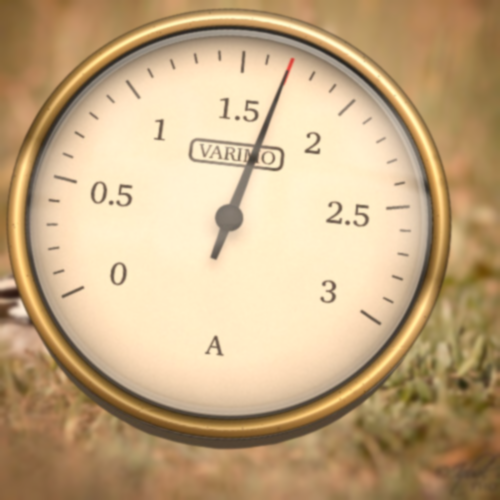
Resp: 1.7 A
